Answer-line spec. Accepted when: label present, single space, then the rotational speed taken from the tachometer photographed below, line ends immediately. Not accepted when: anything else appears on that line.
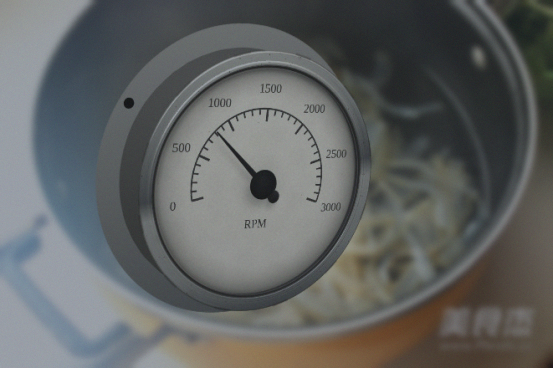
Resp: 800 rpm
